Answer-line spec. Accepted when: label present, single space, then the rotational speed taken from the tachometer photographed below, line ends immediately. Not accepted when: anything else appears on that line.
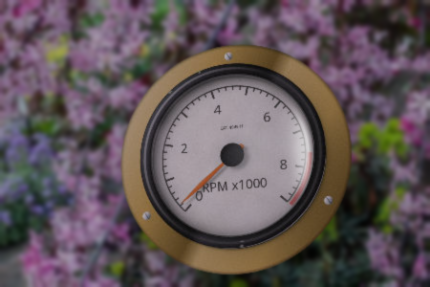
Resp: 200 rpm
